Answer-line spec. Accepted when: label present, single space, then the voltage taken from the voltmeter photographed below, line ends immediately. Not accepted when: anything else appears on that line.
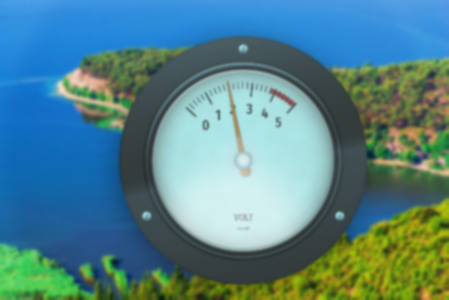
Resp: 2 V
